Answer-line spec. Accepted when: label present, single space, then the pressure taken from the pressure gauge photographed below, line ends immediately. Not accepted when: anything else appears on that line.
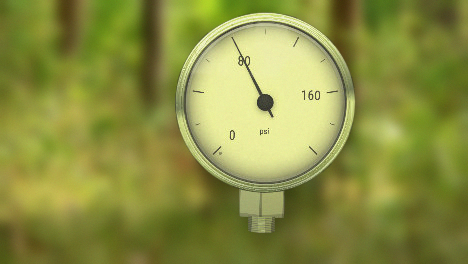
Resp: 80 psi
